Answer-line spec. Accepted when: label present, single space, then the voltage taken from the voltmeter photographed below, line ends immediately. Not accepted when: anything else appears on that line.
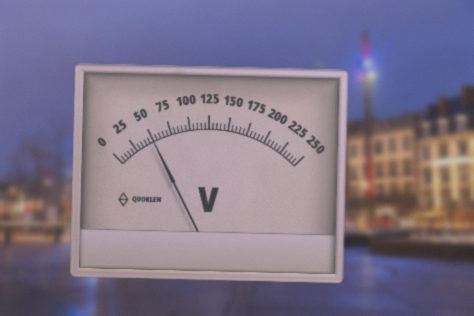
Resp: 50 V
